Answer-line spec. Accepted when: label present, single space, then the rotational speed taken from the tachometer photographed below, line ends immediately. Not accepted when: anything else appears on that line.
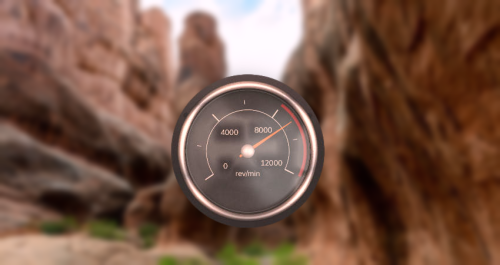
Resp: 9000 rpm
